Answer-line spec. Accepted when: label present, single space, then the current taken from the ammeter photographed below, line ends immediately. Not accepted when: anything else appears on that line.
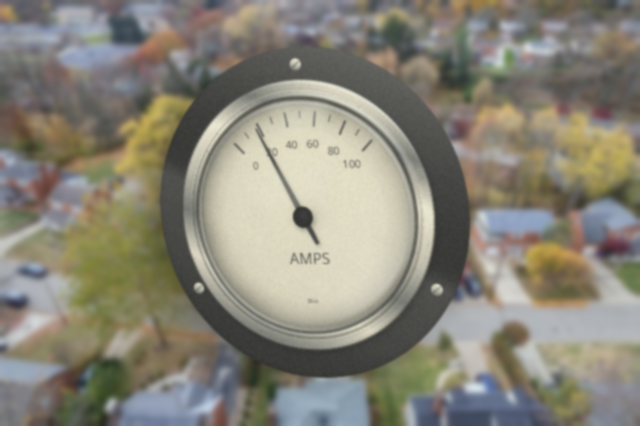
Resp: 20 A
